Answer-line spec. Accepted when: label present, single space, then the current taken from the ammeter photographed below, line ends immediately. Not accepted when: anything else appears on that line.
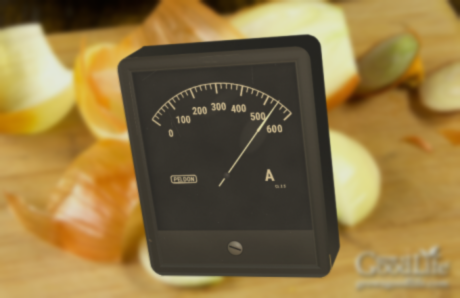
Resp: 540 A
